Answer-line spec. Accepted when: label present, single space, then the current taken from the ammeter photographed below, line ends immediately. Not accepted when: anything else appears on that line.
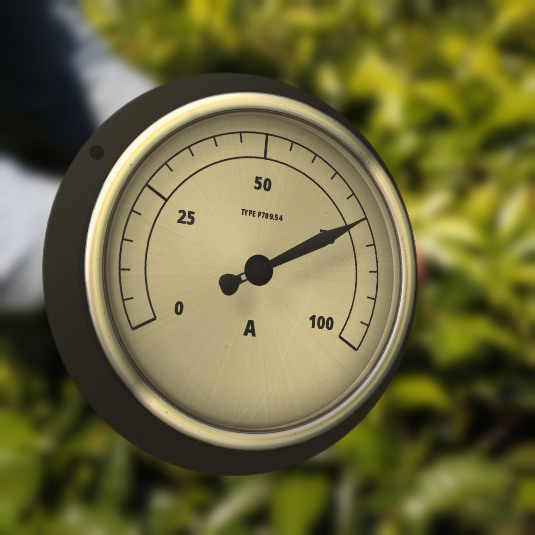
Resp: 75 A
